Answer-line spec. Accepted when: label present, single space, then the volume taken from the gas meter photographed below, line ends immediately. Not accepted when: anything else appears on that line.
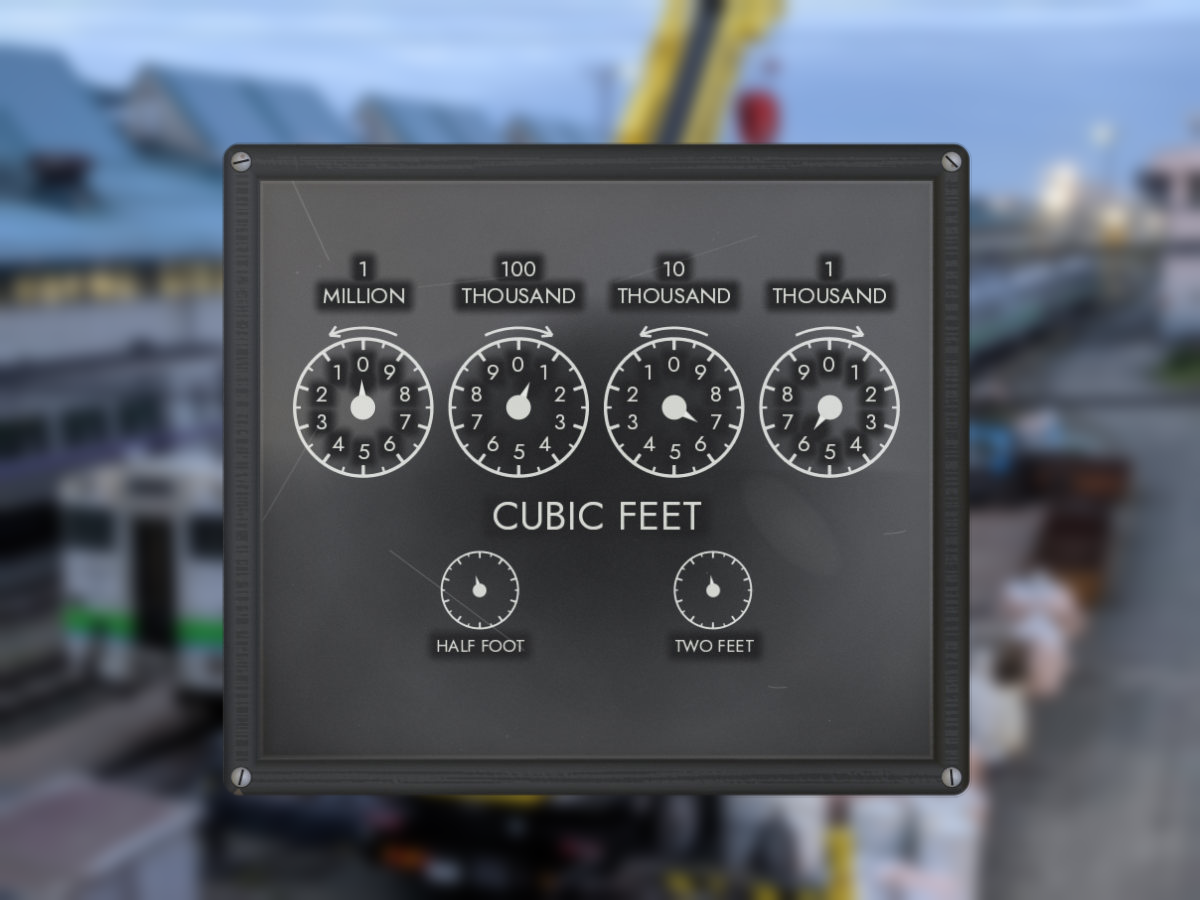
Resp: 6600 ft³
